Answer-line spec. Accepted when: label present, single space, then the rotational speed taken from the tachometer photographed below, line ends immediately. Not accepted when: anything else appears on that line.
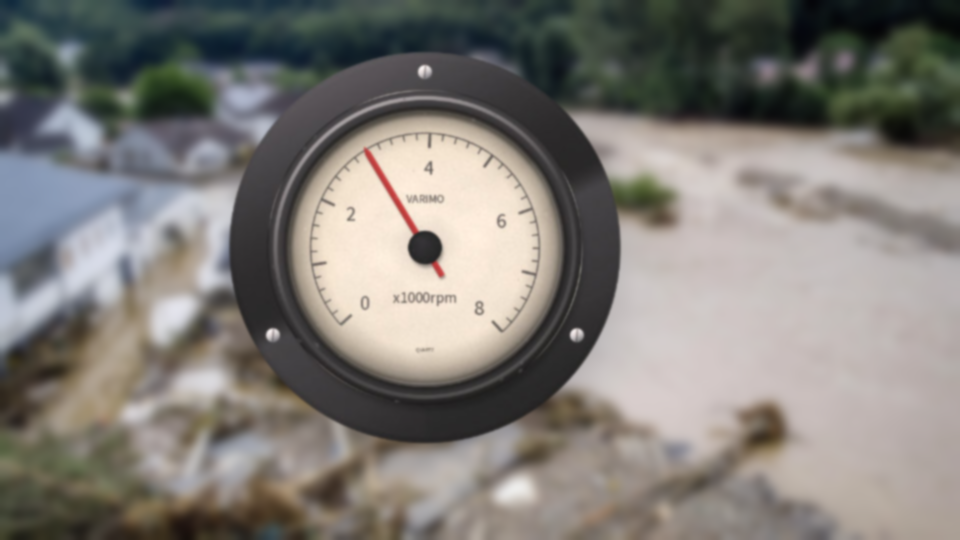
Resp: 3000 rpm
